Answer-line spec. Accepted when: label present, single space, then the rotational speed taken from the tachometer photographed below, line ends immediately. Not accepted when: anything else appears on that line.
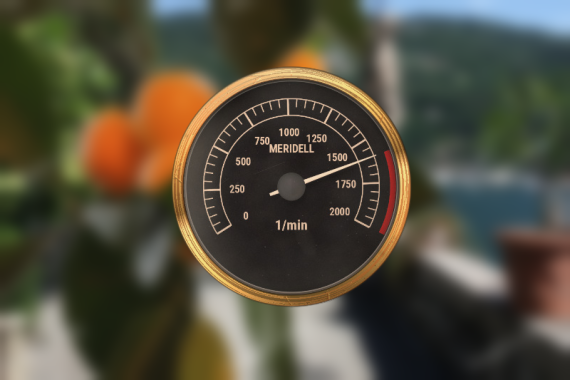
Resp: 1600 rpm
